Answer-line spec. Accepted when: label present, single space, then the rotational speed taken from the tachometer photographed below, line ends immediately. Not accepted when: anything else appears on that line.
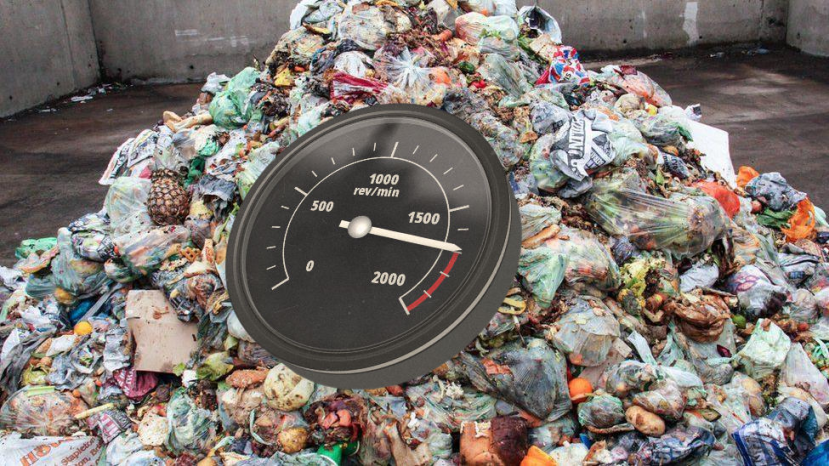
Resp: 1700 rpm
